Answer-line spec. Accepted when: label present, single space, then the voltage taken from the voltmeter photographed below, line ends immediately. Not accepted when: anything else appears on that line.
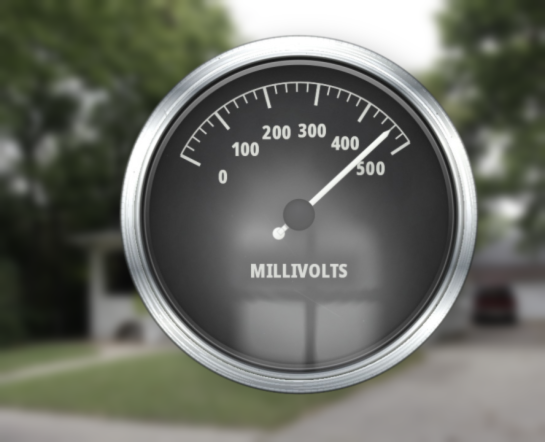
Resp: 460 mV
